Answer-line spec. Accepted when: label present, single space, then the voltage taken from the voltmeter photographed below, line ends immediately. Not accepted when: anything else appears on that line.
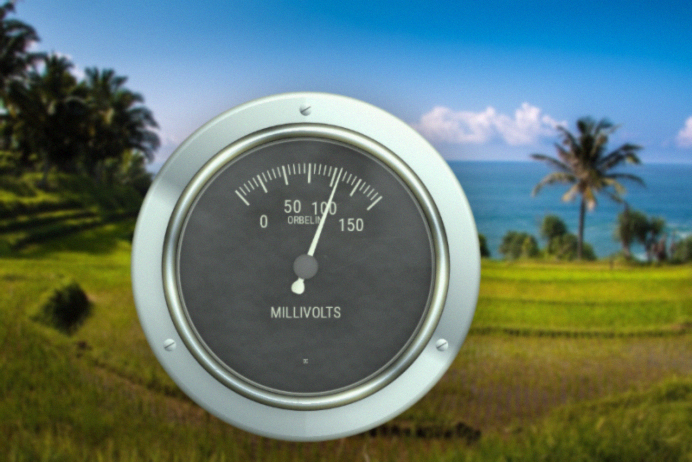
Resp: 105 mV
